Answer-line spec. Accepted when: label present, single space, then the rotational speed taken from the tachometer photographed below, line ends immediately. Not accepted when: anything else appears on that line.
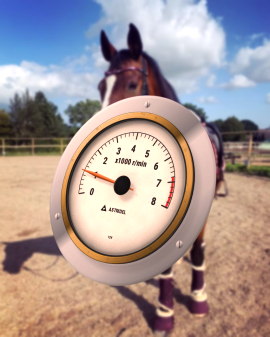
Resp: 1000 rpm
